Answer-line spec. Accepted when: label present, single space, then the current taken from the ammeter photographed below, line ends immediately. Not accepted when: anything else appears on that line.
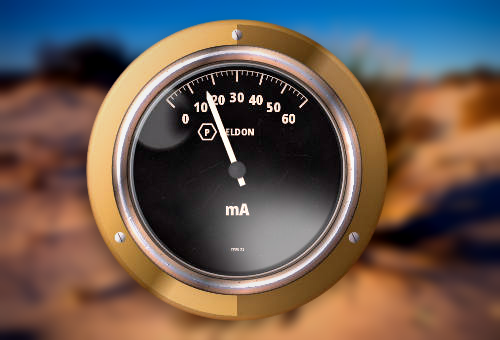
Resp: 16 mA
